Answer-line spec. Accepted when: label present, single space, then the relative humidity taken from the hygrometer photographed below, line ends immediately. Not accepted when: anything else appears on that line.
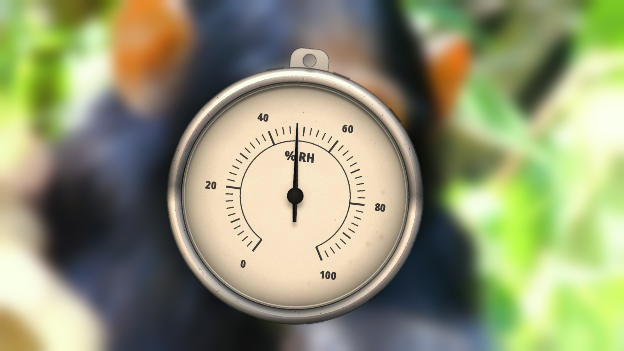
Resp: 48 %
